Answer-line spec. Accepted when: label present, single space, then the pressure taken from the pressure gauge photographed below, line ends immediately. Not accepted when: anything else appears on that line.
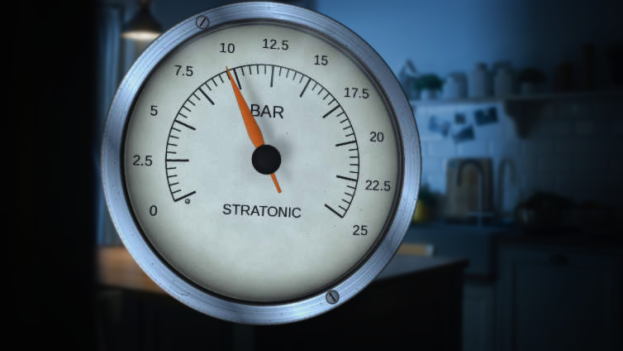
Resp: 9.5 bar
